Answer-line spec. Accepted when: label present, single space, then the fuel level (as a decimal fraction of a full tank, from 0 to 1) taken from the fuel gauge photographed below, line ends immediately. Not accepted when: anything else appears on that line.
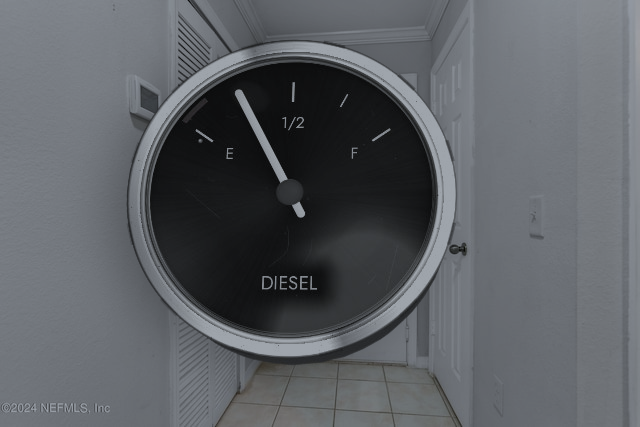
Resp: 0.25
